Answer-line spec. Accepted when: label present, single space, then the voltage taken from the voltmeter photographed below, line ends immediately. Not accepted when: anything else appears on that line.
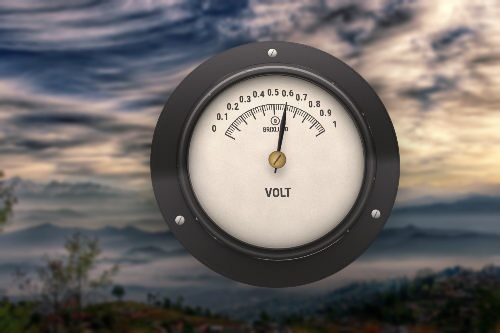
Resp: 0.6 V
